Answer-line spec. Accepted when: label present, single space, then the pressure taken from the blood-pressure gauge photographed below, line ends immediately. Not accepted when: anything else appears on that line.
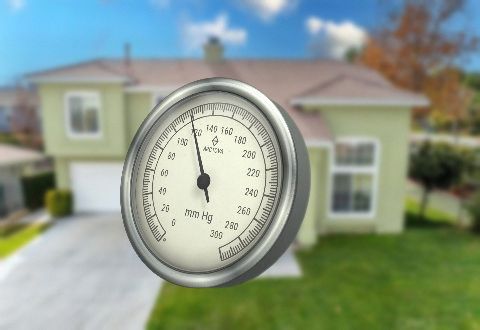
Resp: 120 mmHg
